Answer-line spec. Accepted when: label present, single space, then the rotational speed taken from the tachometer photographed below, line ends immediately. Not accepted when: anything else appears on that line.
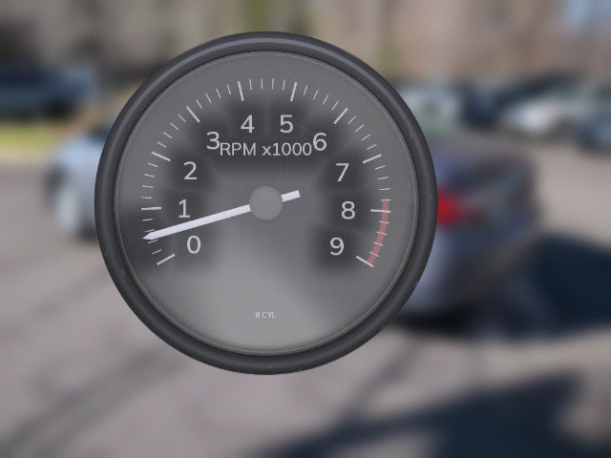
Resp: 500 rpm
